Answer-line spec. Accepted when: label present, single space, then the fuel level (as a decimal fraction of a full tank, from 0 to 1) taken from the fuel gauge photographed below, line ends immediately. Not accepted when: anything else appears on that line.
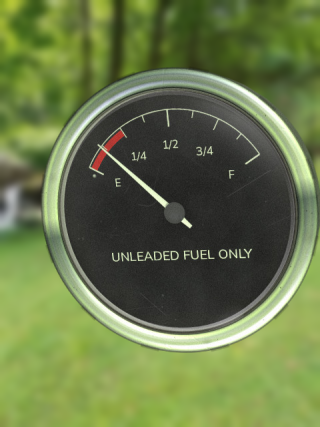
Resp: 0.125
